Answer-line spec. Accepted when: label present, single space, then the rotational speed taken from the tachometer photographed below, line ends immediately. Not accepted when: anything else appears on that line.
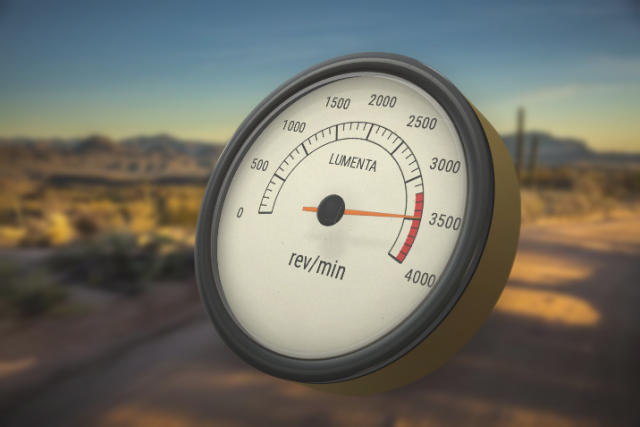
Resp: 3500 rpm
